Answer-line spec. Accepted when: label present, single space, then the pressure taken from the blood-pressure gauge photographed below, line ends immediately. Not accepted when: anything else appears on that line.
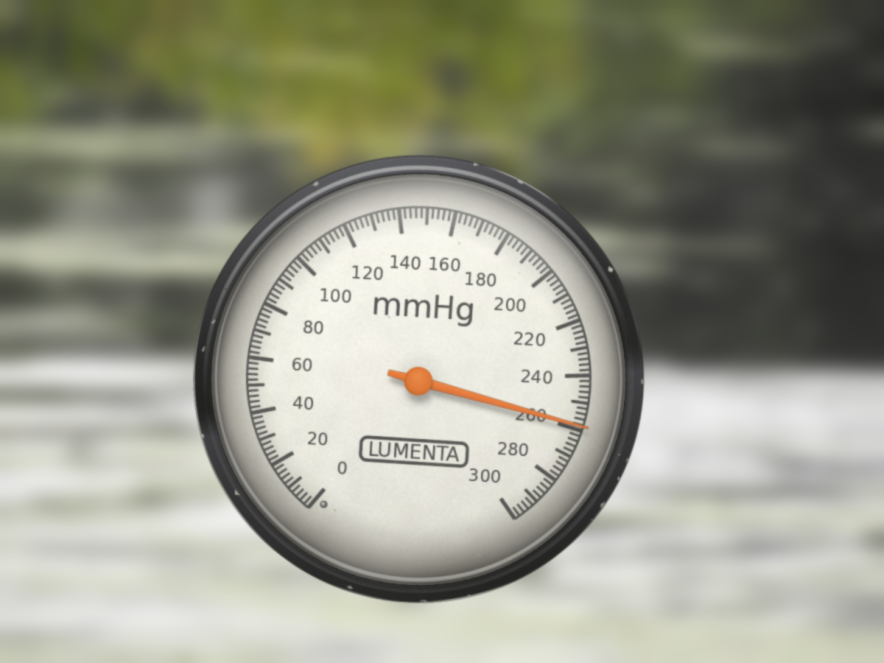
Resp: 258 mmHg
